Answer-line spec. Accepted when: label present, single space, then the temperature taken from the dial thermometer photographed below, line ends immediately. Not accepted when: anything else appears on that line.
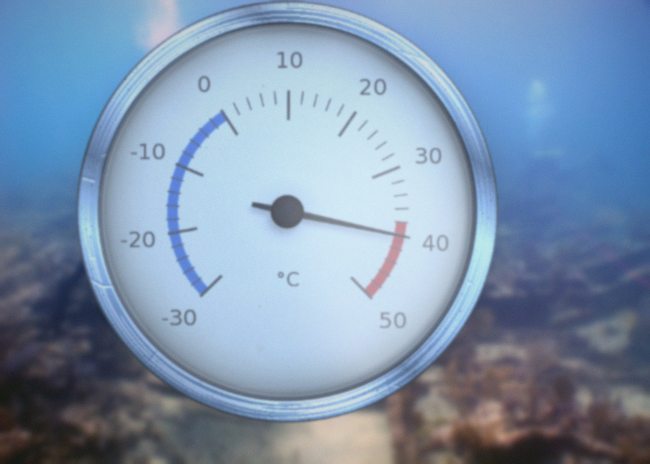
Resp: 40 °C
